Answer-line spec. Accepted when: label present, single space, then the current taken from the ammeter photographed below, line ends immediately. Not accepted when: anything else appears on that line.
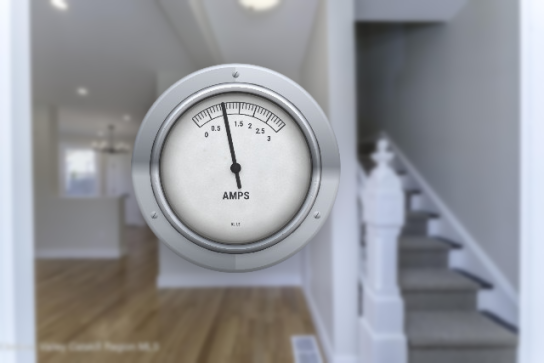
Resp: 1 A
